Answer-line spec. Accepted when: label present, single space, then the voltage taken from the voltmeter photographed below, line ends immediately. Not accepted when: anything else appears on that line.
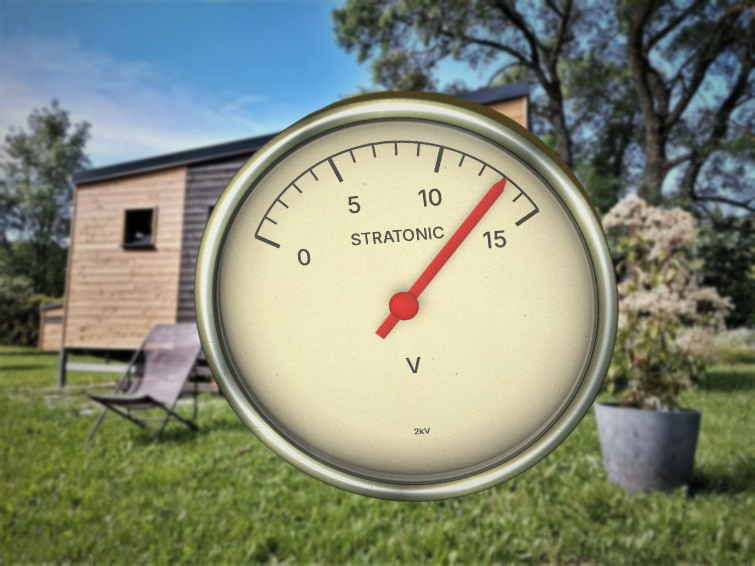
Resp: 13 V
